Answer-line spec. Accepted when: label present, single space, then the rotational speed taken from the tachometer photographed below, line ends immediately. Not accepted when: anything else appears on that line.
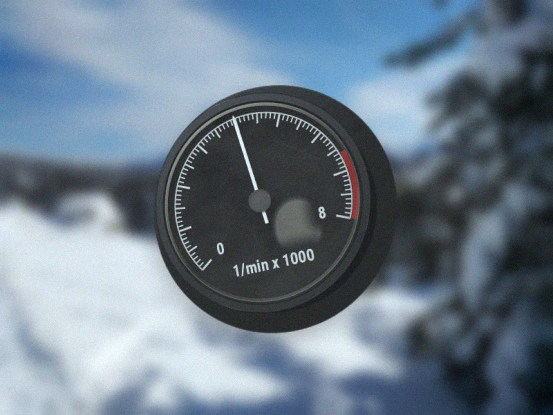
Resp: 4000 rpm
